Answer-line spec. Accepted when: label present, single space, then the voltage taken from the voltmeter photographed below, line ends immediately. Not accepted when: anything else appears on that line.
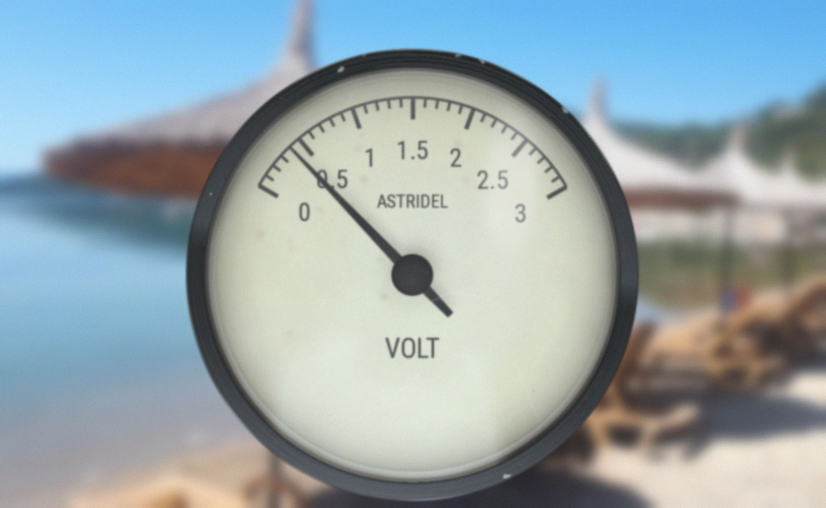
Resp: 0.4 V
